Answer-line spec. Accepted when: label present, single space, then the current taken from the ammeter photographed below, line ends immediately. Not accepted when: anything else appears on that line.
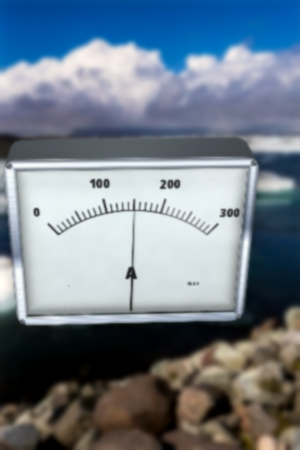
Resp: 150 A
